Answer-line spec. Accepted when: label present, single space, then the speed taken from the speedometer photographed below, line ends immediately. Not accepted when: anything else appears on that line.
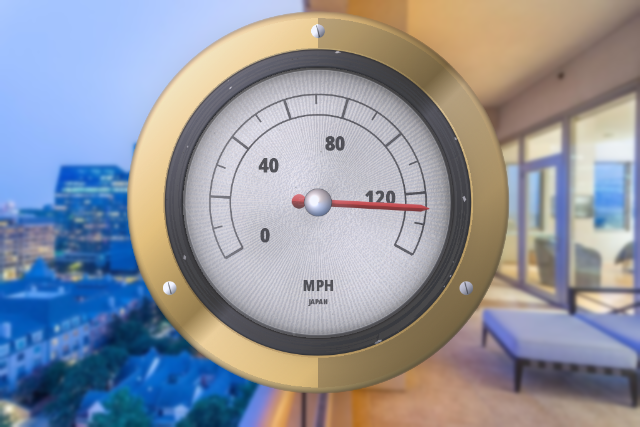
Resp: 125 mph
